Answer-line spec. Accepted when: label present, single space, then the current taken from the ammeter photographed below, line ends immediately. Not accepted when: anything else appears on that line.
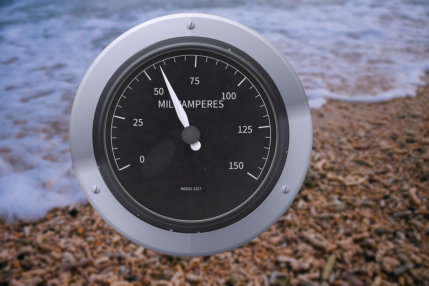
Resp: 57.5 mA
